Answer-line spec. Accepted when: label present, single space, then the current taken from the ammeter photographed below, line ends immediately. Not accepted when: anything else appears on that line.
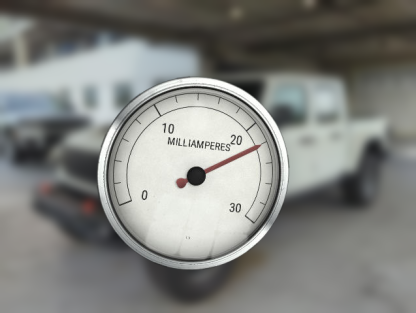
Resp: 22 mA
